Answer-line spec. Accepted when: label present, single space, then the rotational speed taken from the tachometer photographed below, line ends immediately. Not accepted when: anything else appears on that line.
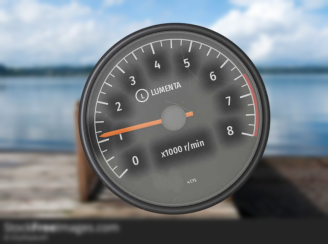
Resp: 1125 rpm
